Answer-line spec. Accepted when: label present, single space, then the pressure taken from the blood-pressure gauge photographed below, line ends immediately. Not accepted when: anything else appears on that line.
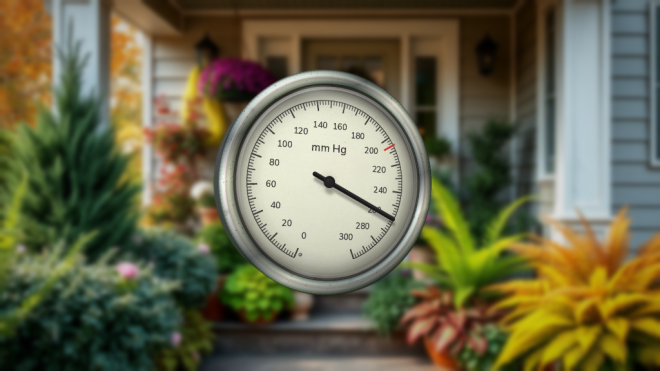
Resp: 260 mmHg
